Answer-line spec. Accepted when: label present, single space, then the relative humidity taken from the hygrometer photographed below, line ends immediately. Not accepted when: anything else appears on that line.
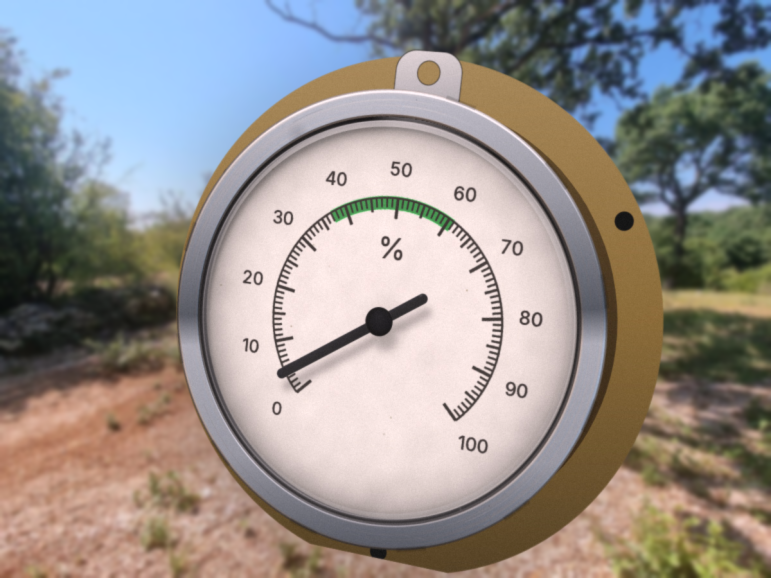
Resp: 4 %
